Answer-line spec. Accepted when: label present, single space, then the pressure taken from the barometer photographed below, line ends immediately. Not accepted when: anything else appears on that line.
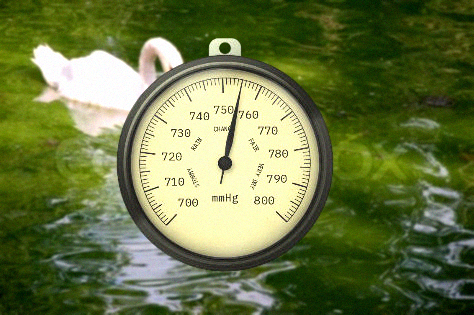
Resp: 755 mmHg
